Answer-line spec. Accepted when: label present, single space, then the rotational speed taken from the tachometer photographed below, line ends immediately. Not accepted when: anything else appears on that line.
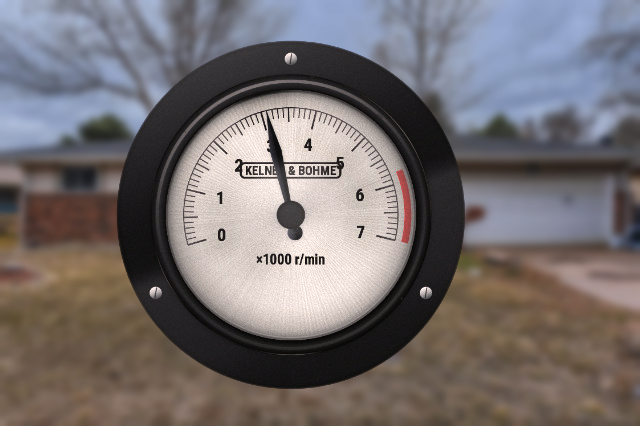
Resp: 3100 rpm
